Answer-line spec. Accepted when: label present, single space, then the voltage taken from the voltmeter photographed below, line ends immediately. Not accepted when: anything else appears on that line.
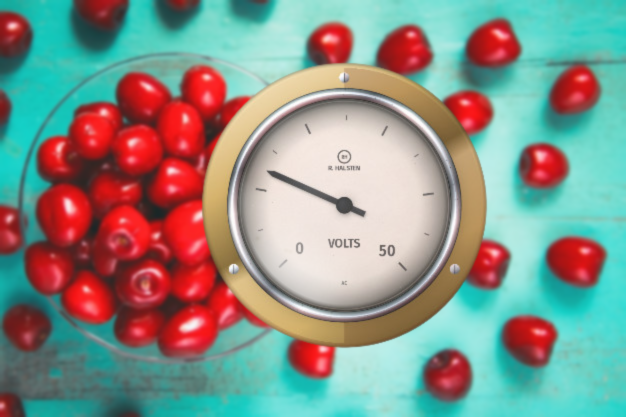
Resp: 12.5 V
